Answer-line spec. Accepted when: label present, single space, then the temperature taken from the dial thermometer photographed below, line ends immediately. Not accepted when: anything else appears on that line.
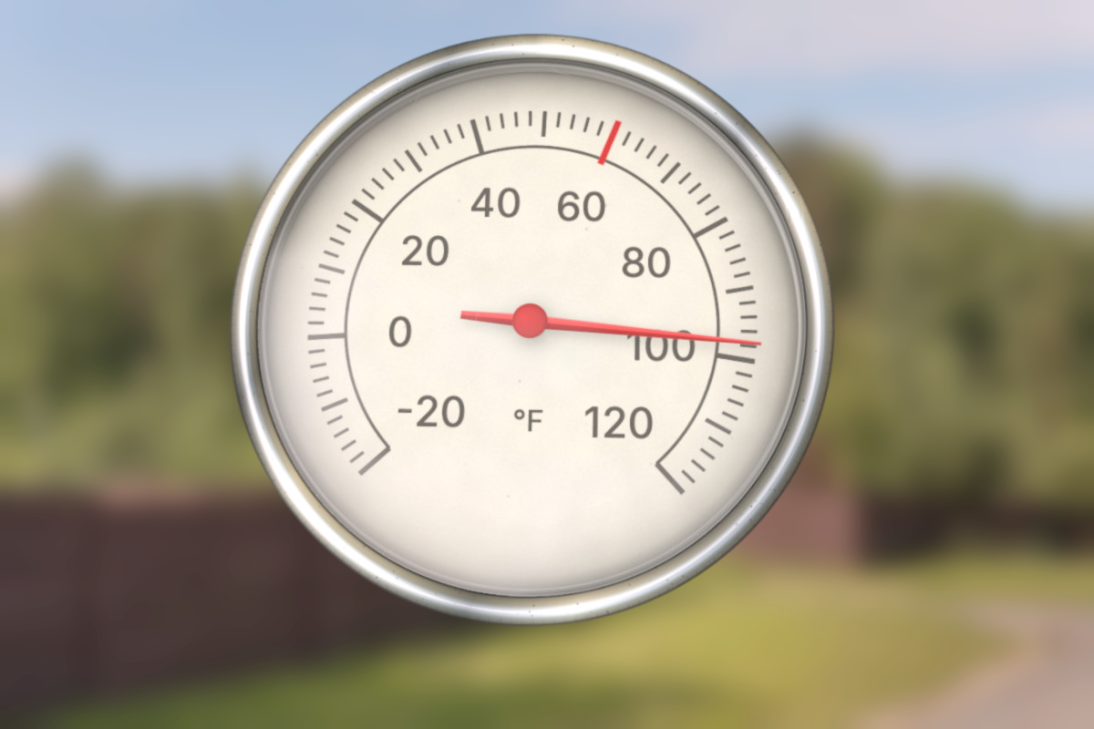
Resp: 98 °F
